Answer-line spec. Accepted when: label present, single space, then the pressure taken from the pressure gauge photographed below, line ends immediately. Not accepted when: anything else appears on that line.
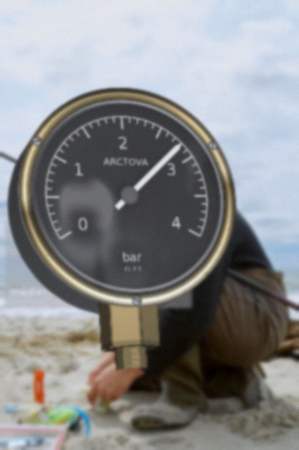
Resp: 2.8 bar
